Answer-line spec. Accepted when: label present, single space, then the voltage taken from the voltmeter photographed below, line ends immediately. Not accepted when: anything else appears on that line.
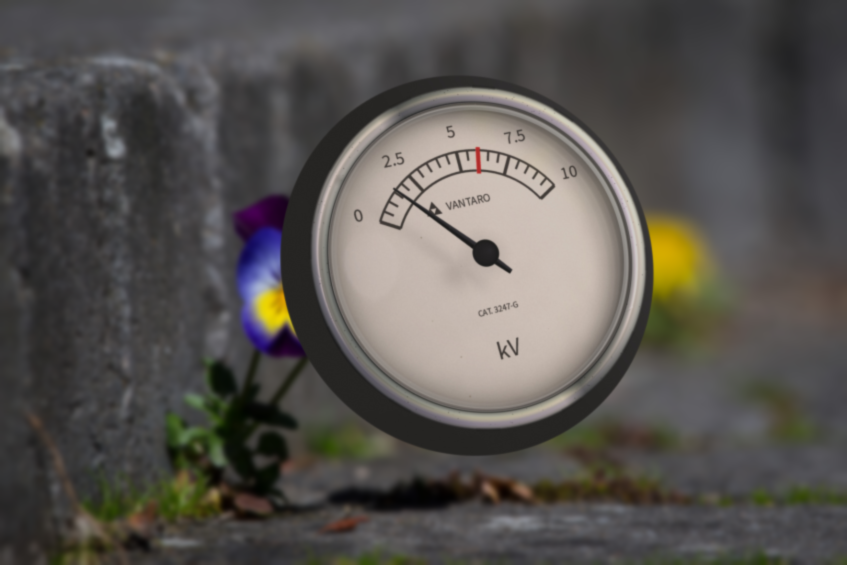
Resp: 1.5 kV
